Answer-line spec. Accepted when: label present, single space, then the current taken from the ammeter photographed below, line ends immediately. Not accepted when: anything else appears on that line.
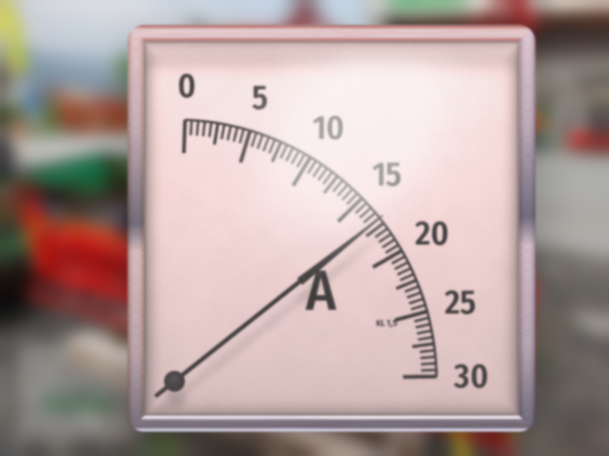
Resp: 17 A
